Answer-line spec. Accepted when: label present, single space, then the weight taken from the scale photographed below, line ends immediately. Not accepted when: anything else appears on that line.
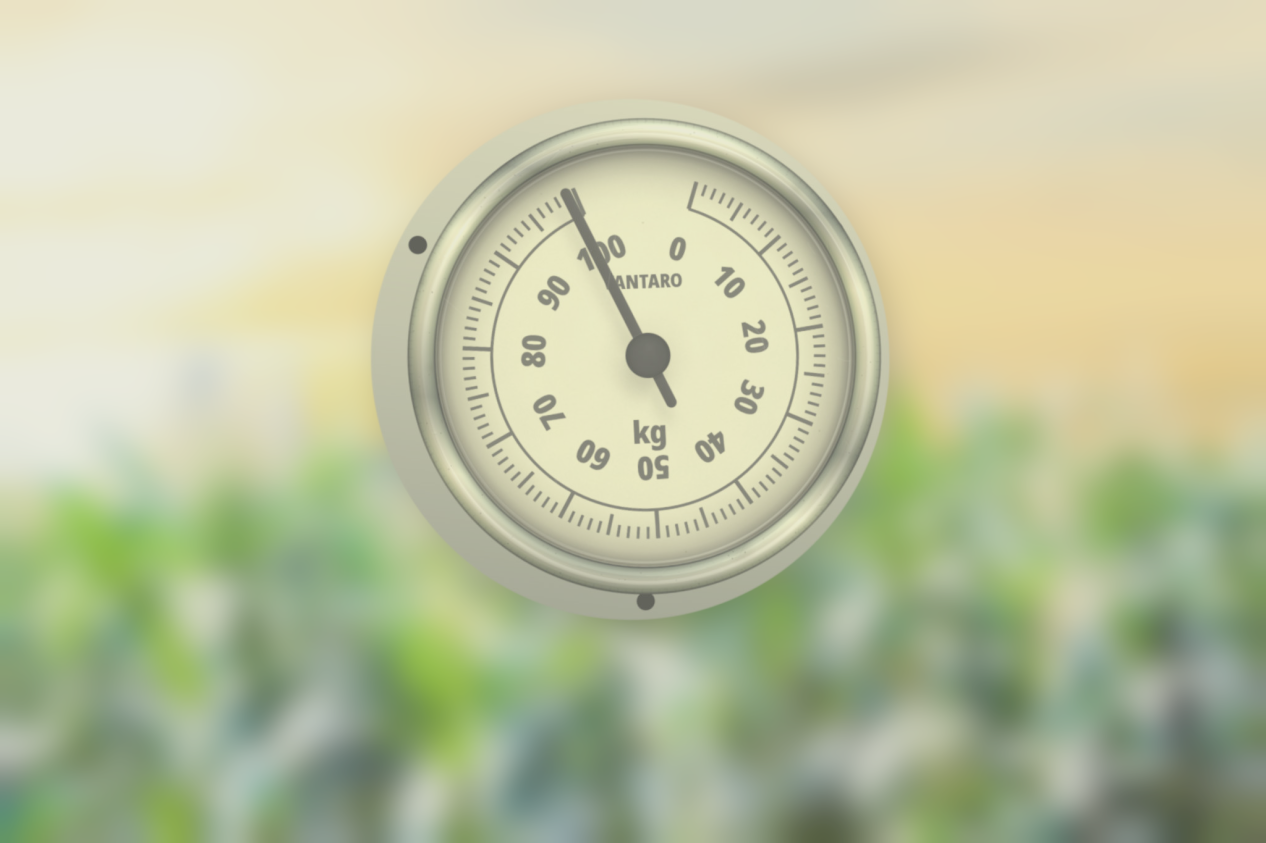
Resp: 99 kg
